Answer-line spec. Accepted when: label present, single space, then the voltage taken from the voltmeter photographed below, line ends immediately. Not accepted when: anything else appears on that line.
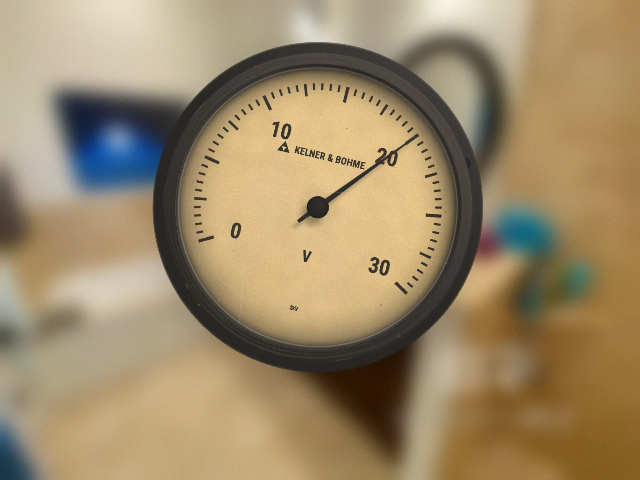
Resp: 20 V
